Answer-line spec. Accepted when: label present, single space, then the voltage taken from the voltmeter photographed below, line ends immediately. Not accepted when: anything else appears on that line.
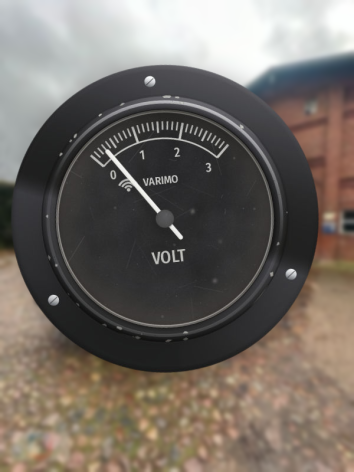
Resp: 0.3 V
